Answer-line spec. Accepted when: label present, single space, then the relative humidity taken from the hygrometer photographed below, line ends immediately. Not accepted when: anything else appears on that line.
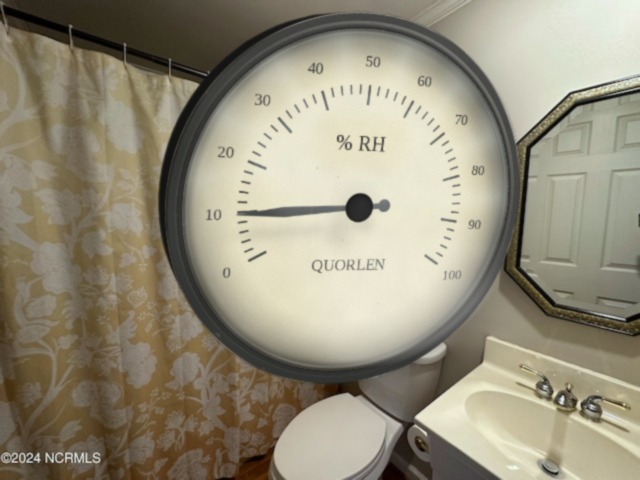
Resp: 10 %
